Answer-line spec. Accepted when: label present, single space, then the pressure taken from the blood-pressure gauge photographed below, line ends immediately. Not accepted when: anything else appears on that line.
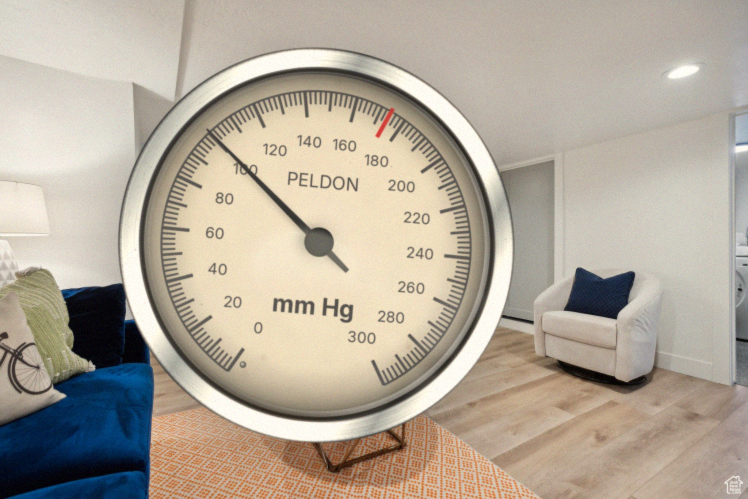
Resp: 100 mmHg
